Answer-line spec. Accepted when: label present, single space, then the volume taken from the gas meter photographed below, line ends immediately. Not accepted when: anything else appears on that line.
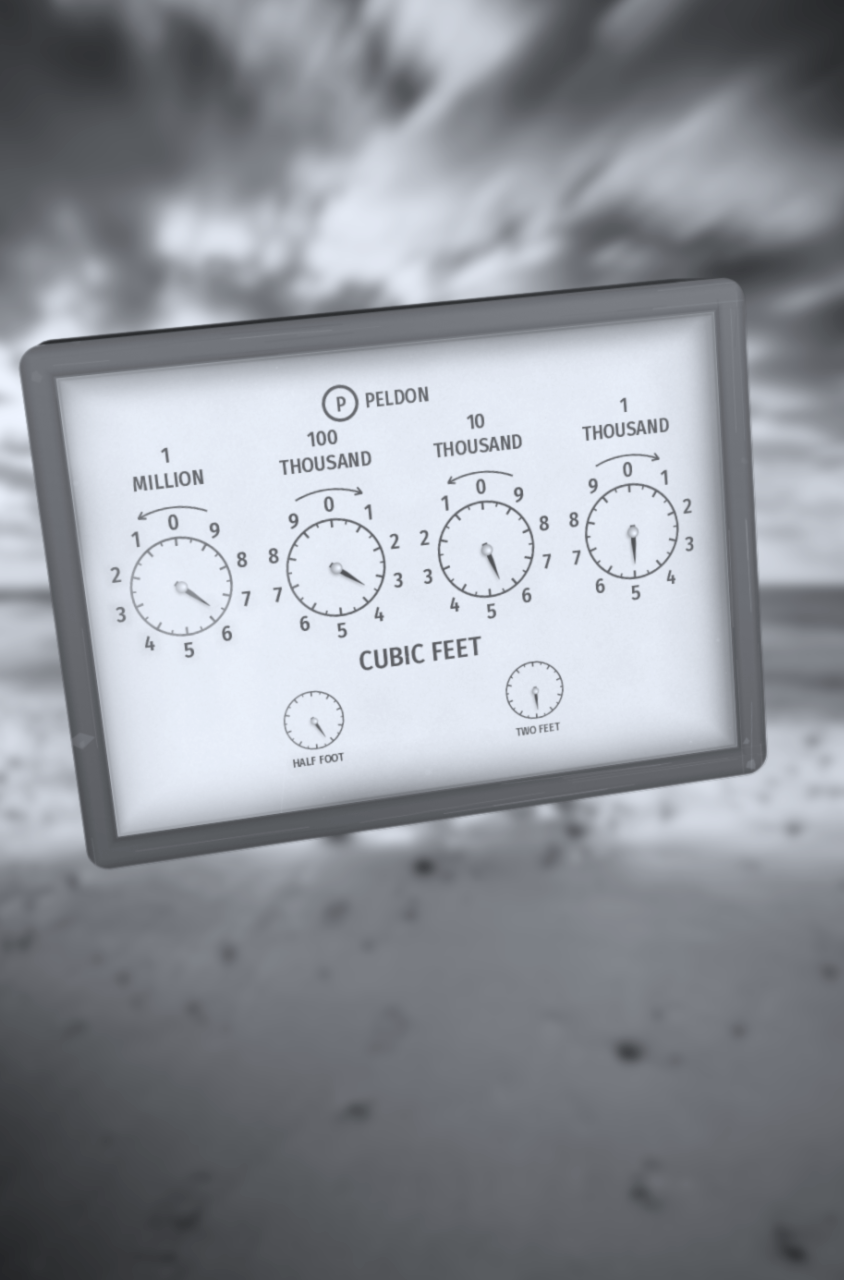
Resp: 635500 ft³
